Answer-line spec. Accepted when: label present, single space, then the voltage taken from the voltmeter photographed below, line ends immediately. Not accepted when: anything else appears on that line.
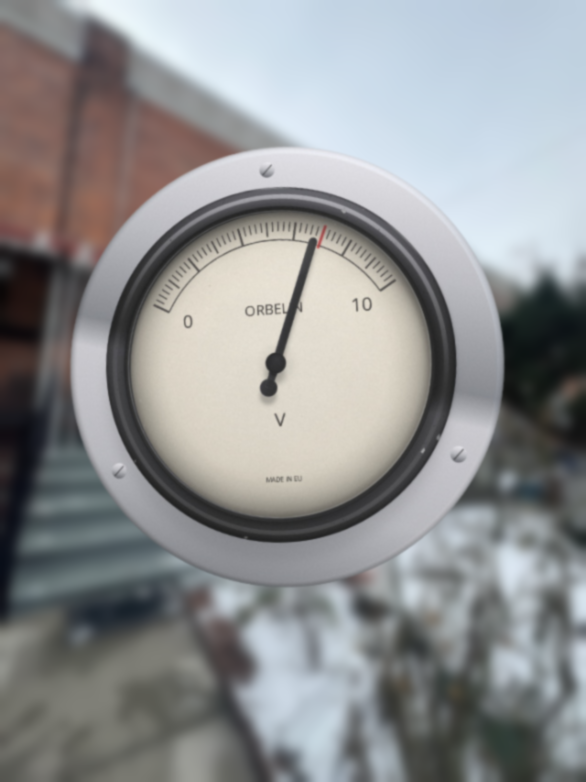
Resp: 6.8 V
